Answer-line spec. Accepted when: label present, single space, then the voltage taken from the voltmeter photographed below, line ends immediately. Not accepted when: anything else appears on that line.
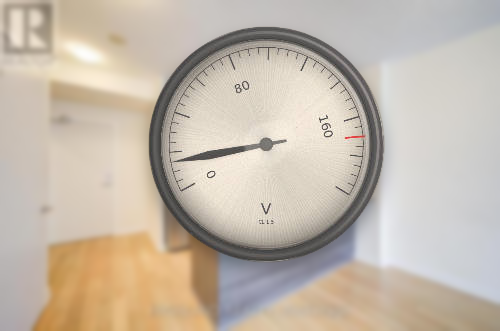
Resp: 15 V
